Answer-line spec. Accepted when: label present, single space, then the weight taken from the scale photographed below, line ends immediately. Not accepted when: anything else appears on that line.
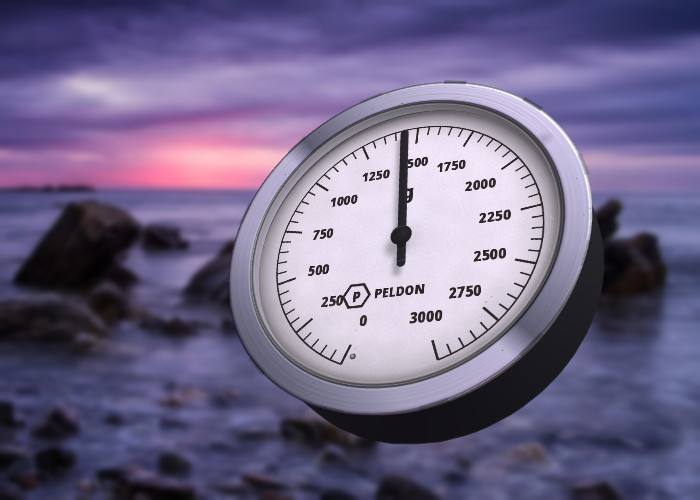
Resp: 1450 g
